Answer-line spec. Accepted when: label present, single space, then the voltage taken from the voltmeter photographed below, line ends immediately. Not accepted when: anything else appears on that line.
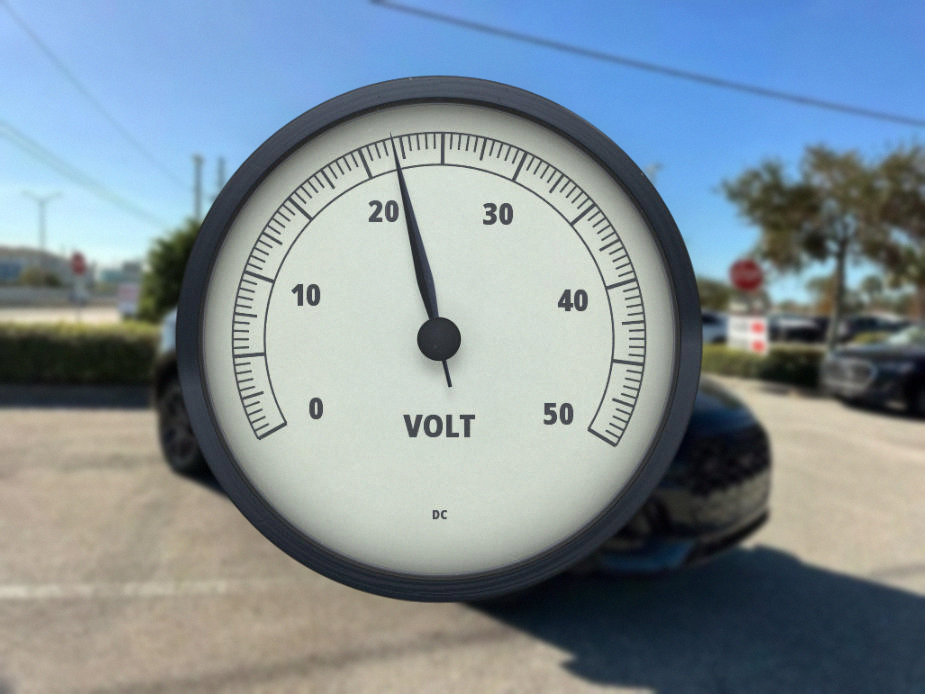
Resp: 22 V
